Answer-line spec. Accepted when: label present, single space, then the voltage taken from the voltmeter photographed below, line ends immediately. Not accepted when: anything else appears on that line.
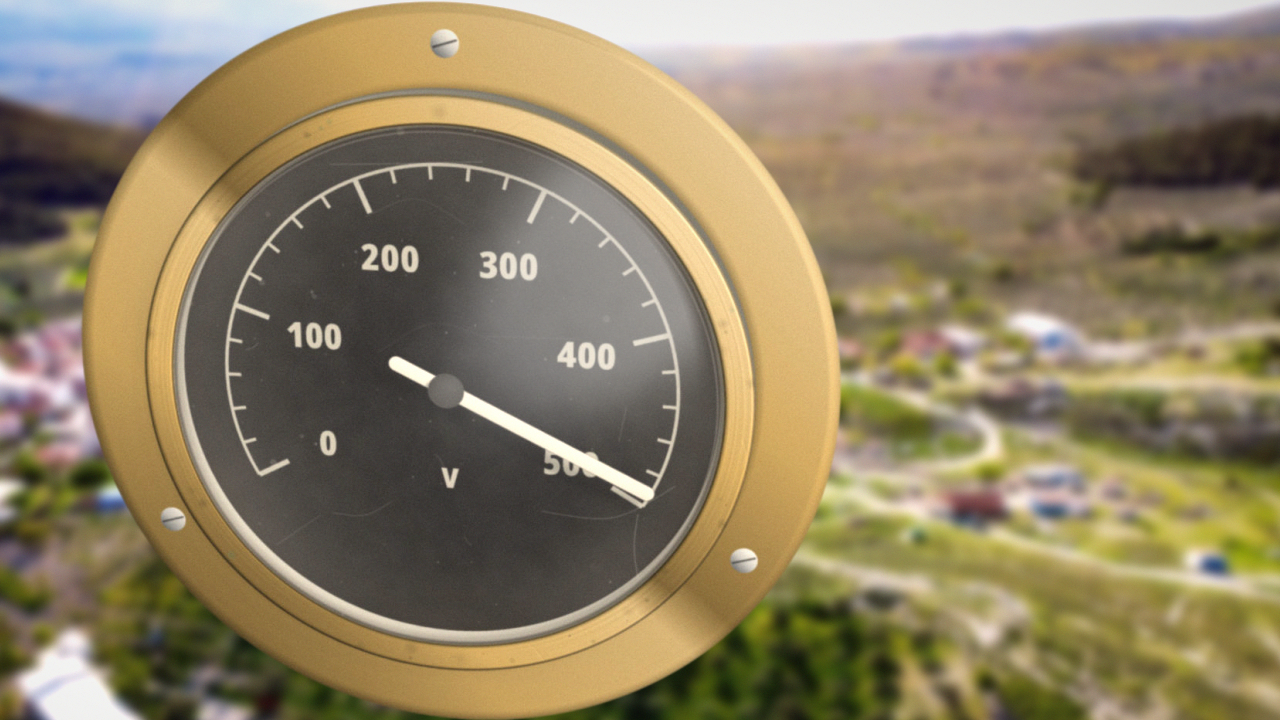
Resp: 490 V
